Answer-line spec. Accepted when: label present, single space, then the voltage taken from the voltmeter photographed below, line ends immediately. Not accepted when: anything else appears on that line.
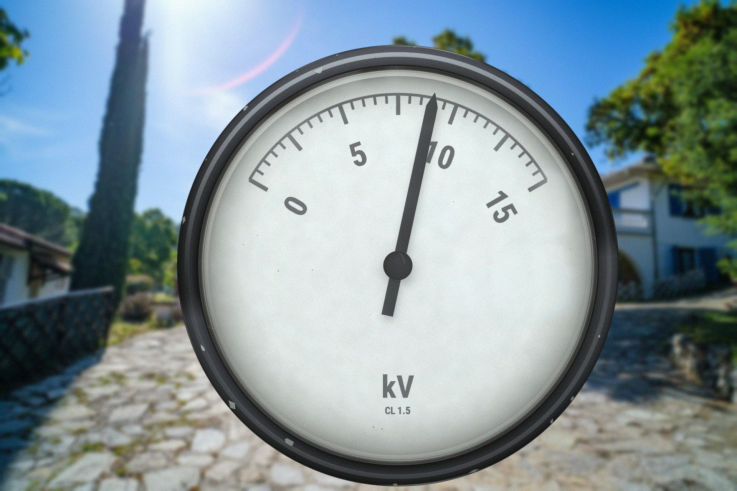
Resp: 9 kV
